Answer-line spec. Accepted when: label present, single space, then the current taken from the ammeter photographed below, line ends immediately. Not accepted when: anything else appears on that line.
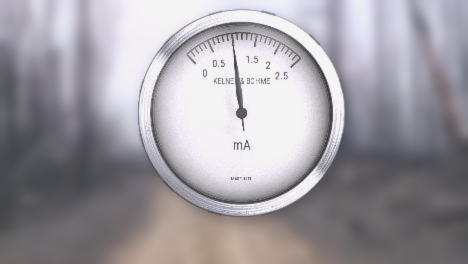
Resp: 1 mA
